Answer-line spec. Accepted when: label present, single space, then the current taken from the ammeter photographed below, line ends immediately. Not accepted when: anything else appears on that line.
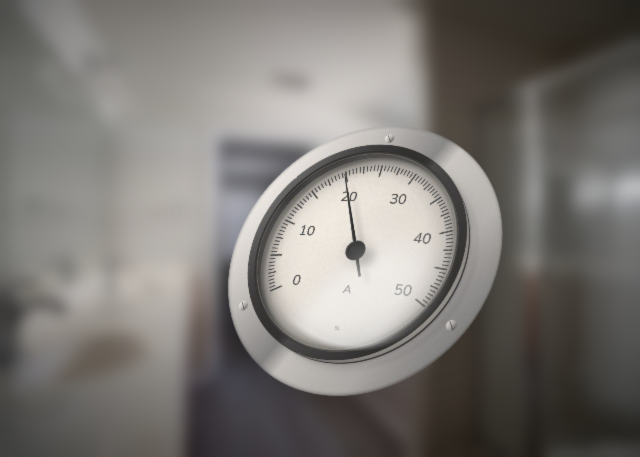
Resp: 20 A
